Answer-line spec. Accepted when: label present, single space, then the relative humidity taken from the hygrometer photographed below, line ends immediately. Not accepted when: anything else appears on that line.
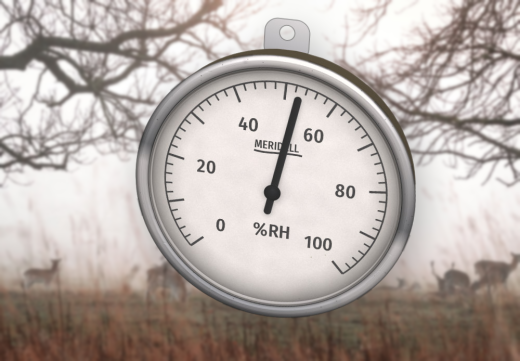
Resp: 53 %
